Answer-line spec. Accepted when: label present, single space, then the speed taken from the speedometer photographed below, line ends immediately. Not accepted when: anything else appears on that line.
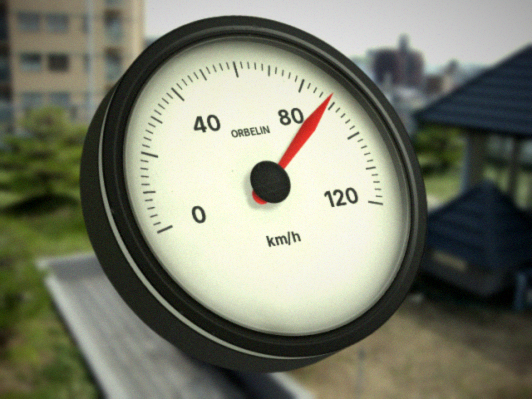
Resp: 88 km/h
